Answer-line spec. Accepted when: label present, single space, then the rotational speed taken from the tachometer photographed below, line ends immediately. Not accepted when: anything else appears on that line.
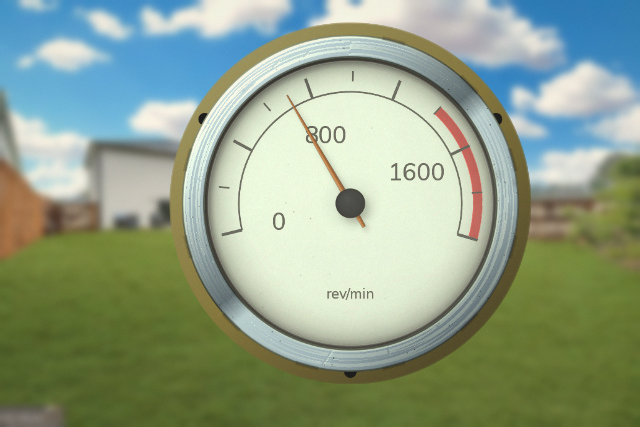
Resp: 700 rpm
